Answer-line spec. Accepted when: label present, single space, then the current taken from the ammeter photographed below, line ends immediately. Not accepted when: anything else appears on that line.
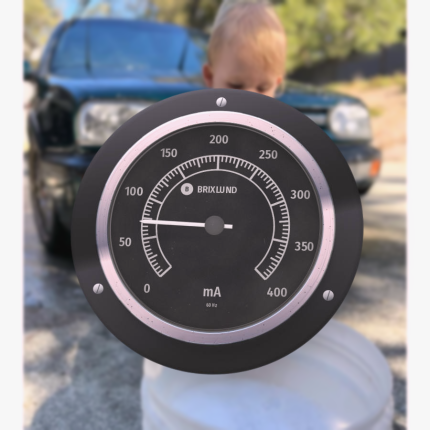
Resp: 70 mA
